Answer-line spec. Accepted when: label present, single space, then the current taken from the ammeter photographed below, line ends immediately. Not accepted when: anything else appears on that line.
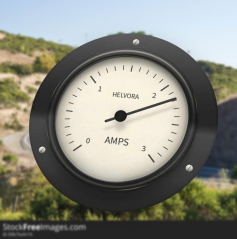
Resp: 2.2 A
